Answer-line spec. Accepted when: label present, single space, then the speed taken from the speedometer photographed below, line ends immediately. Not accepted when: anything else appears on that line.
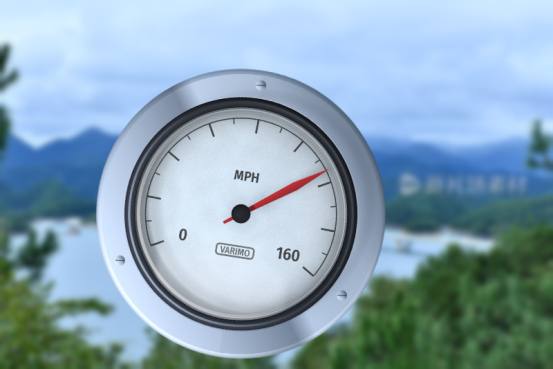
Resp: 115 mph
